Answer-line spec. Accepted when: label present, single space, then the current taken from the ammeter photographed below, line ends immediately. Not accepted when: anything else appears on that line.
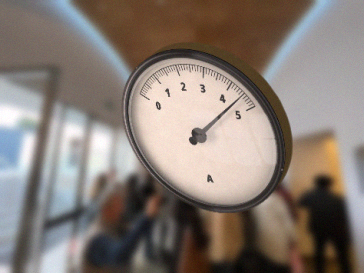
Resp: 4.5 A
